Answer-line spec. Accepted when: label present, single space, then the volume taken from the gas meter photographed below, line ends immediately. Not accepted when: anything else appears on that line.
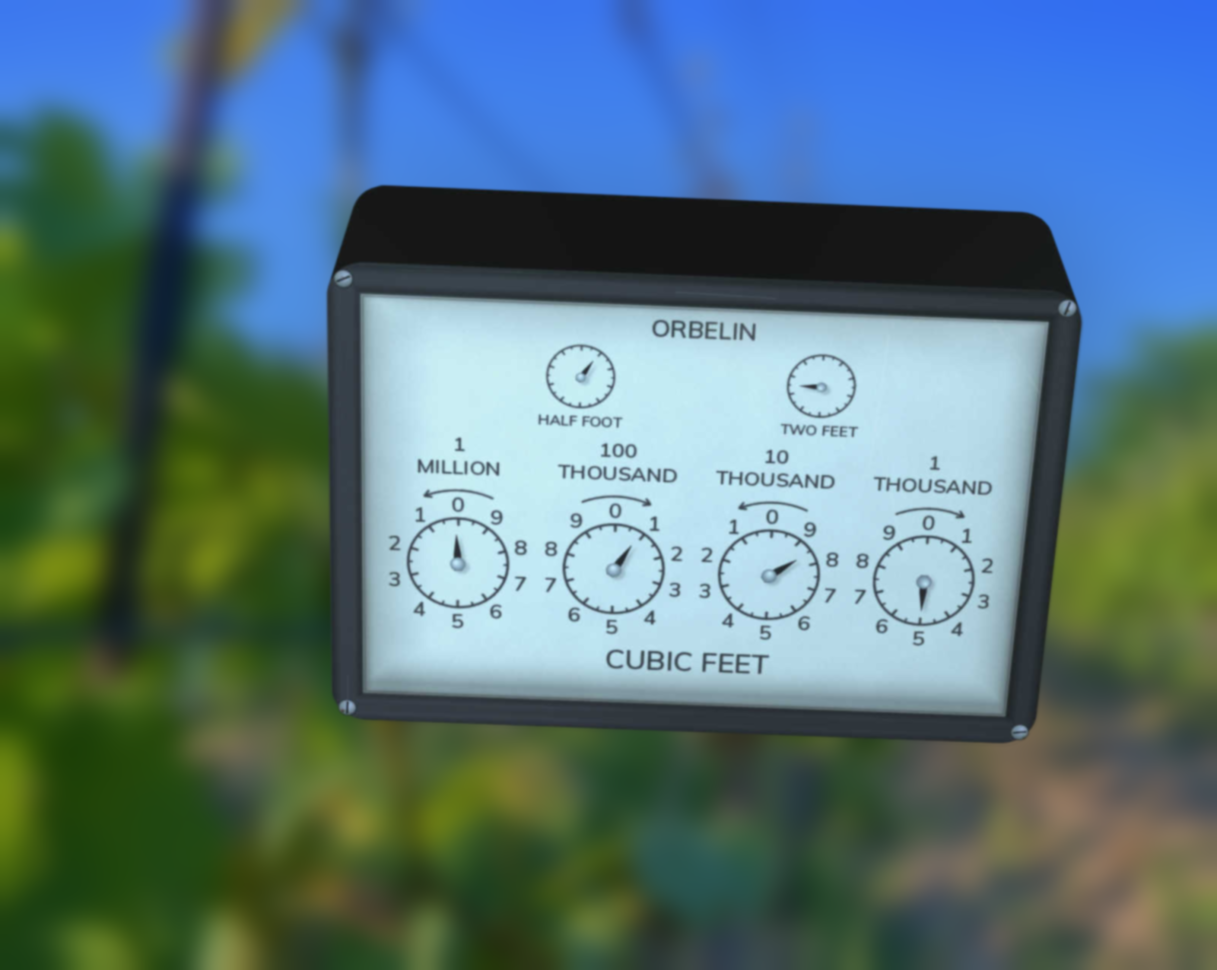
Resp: 8500 ft³
